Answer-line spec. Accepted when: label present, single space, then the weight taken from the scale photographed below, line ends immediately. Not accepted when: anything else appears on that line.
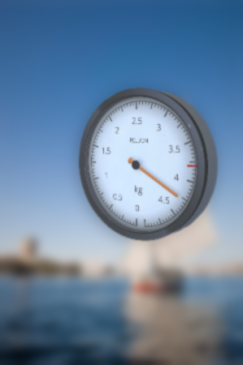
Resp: 4.25 kg
